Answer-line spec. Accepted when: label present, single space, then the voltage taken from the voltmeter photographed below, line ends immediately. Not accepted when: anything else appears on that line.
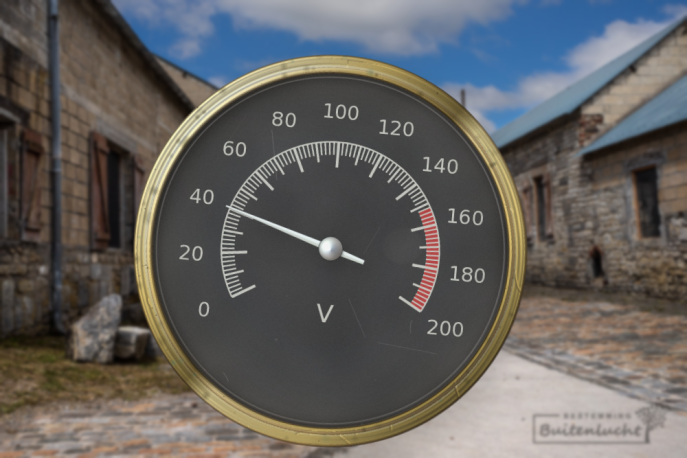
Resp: 40 V
